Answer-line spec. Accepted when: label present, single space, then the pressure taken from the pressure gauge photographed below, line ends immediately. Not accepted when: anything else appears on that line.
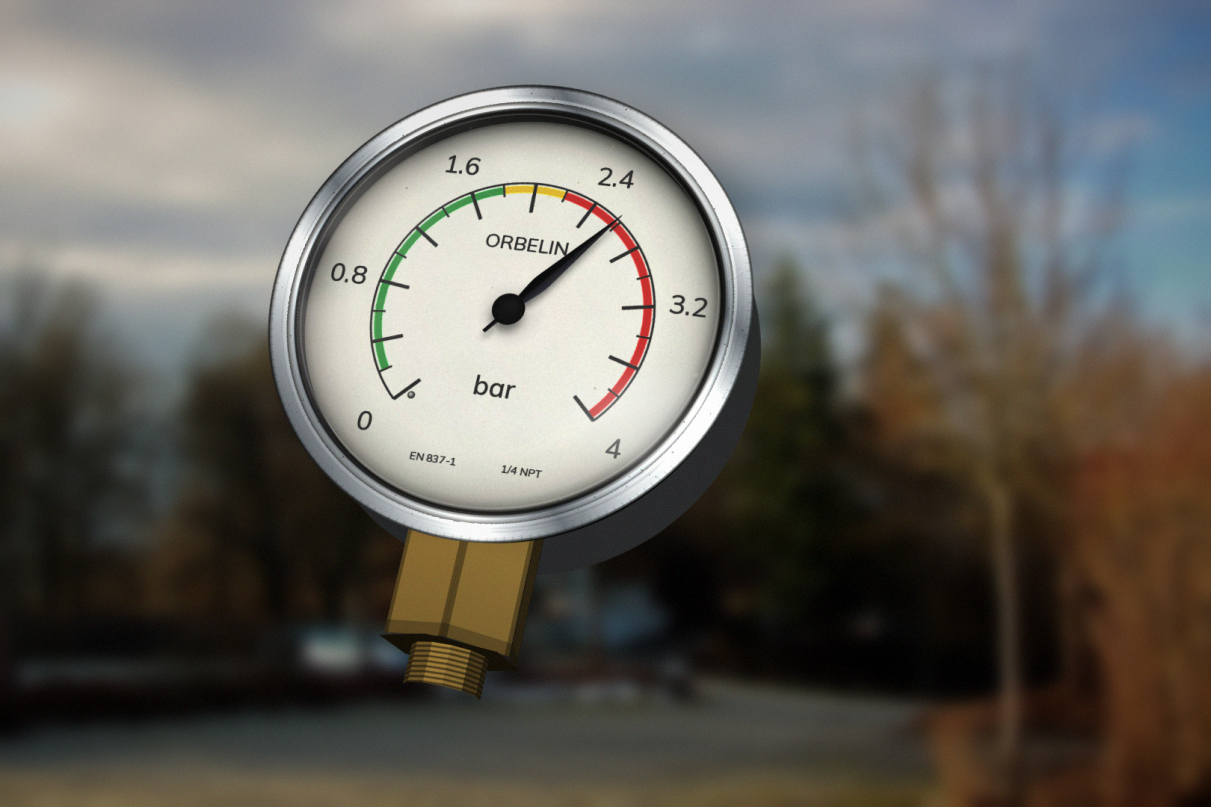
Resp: 2.6 bar
